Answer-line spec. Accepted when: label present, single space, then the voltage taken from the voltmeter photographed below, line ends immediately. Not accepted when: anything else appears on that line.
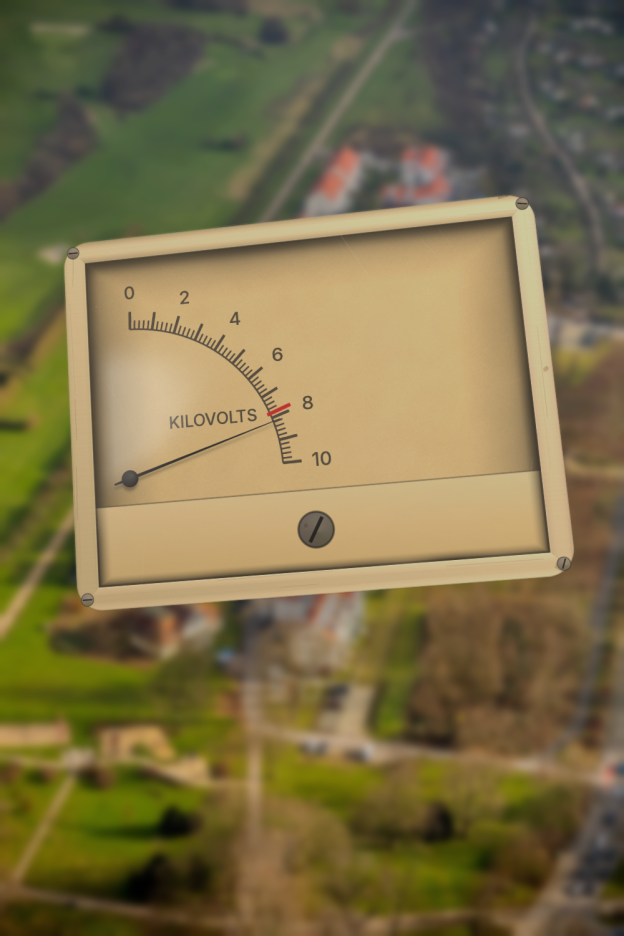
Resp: 8.2 kV
